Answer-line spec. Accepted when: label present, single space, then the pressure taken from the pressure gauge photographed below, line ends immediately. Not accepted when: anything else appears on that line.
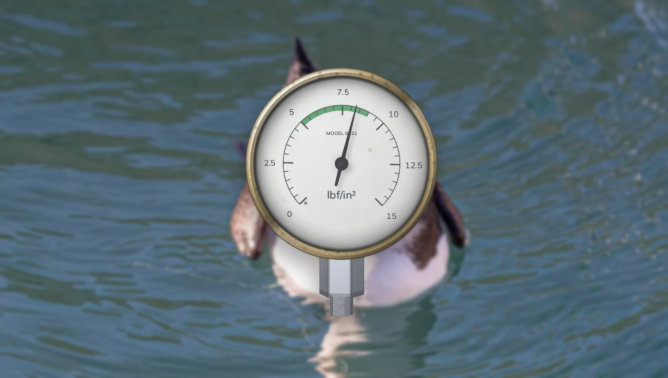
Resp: 8.25 psi
